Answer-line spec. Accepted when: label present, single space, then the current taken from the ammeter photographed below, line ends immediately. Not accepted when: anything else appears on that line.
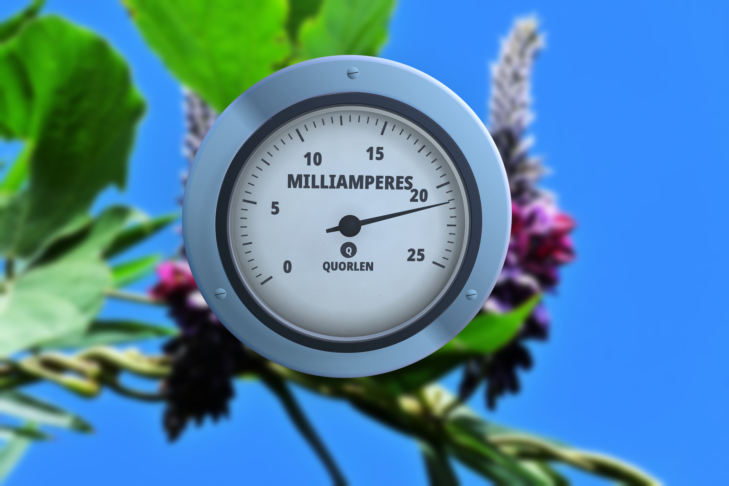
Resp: 21 mA
